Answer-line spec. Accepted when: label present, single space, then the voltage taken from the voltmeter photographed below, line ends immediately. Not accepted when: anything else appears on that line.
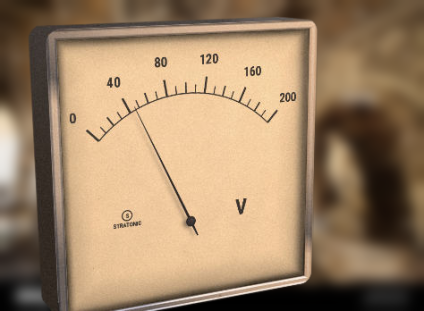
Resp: 45 V
